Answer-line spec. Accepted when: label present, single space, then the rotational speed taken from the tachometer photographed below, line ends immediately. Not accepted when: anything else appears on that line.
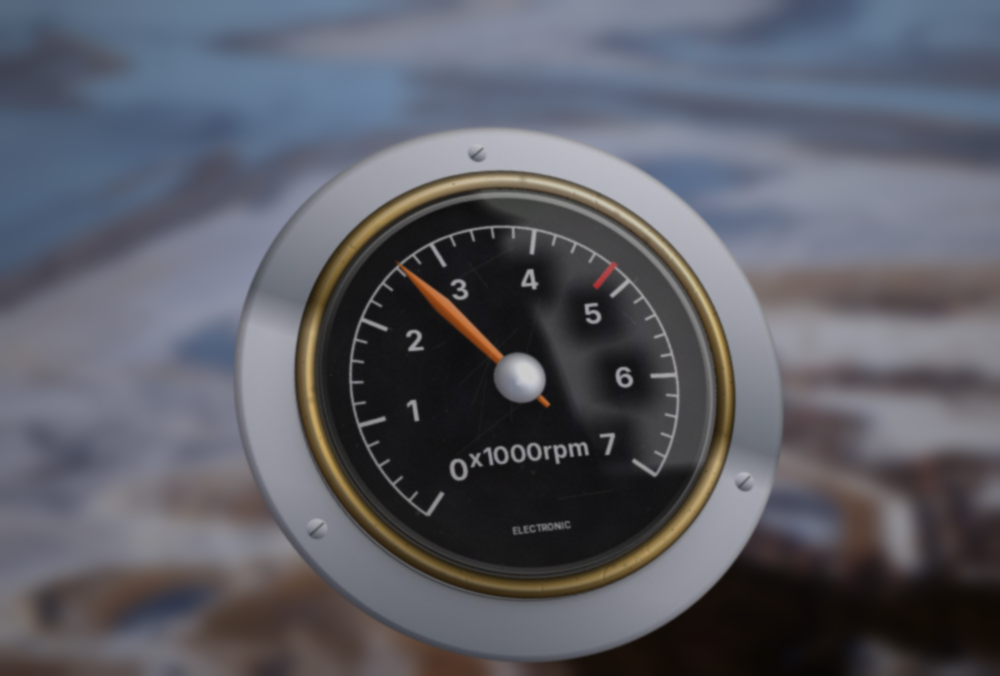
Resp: 2600 rpm
